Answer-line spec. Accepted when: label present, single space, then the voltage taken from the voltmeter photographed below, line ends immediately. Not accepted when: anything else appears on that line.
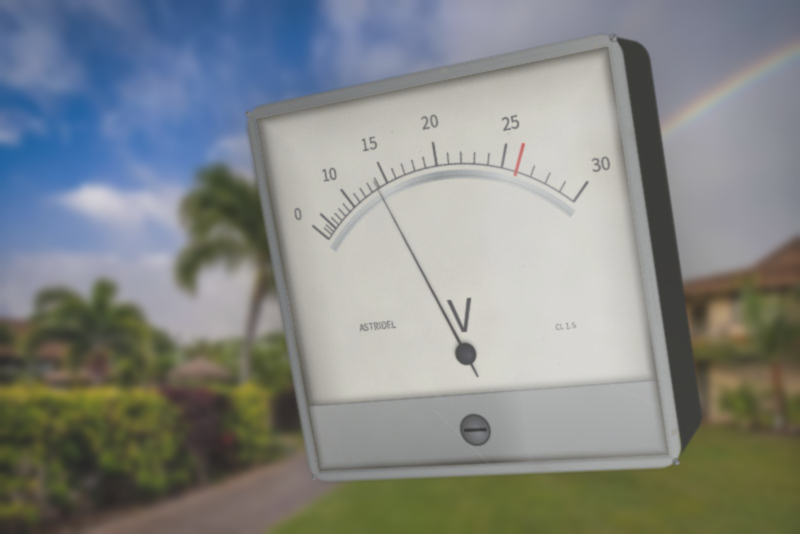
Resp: 14 V
